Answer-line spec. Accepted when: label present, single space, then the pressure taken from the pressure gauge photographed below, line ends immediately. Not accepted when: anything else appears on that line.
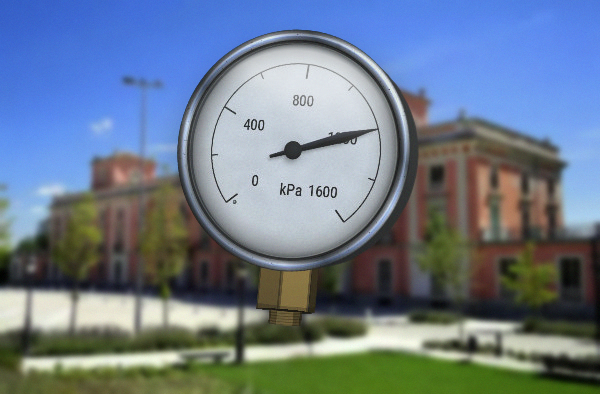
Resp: 1200 kPa
